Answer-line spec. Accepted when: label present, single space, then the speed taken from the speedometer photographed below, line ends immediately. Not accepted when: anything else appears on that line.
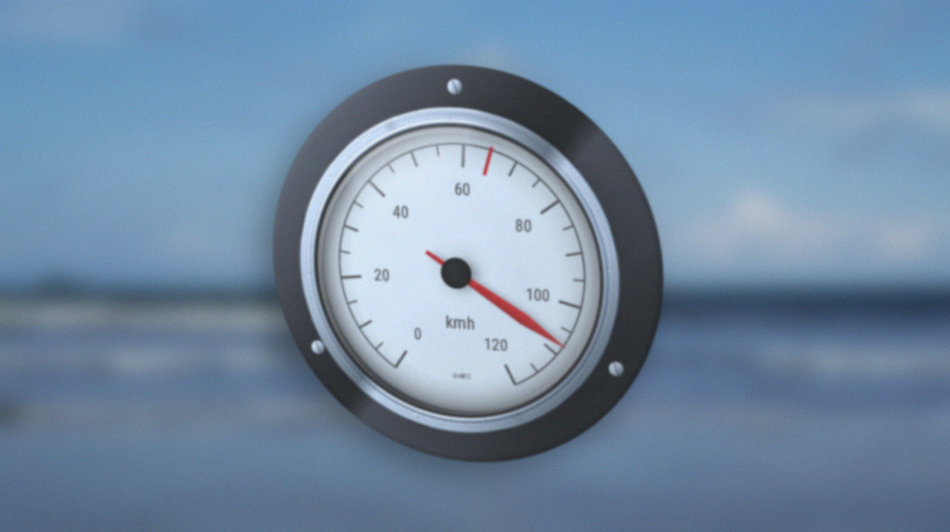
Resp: 107.5 km/h
